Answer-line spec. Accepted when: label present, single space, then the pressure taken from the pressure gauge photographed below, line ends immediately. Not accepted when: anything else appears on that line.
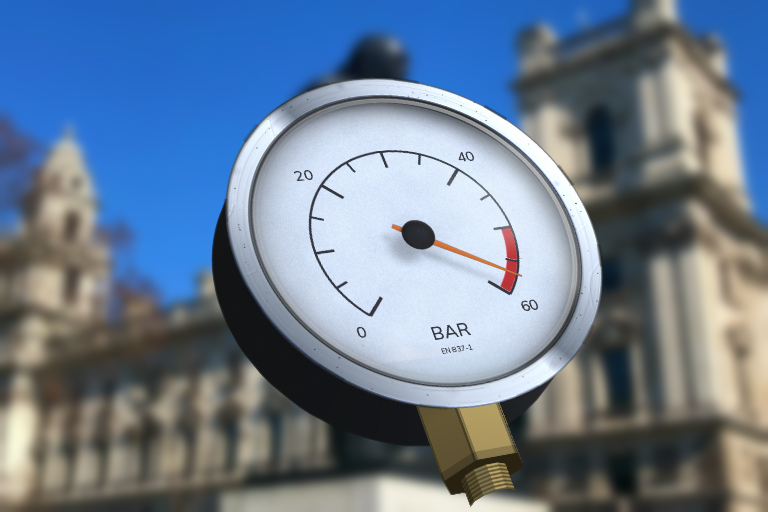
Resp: 57.5 bar
